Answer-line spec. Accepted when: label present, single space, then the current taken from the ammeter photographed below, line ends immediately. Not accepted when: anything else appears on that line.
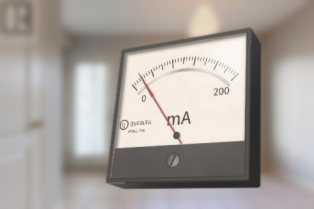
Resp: 20 mA
